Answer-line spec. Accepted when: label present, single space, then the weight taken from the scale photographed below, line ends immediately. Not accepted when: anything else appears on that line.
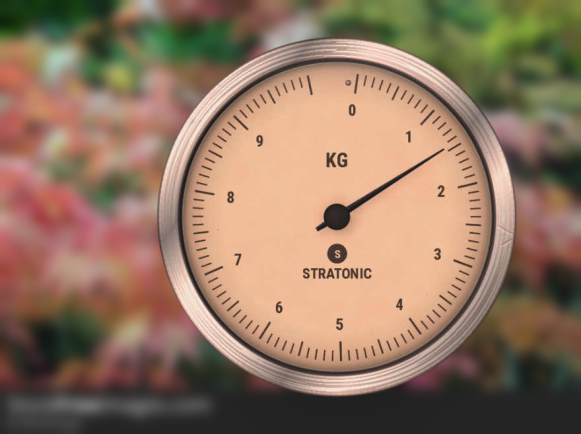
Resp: 1.45 kg
